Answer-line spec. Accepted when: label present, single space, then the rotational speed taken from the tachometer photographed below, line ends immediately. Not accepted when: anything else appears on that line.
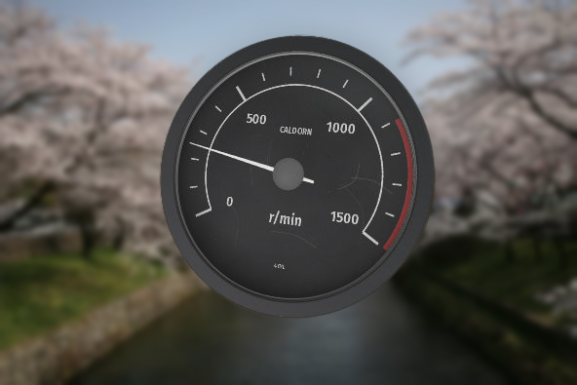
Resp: 250 rpm
